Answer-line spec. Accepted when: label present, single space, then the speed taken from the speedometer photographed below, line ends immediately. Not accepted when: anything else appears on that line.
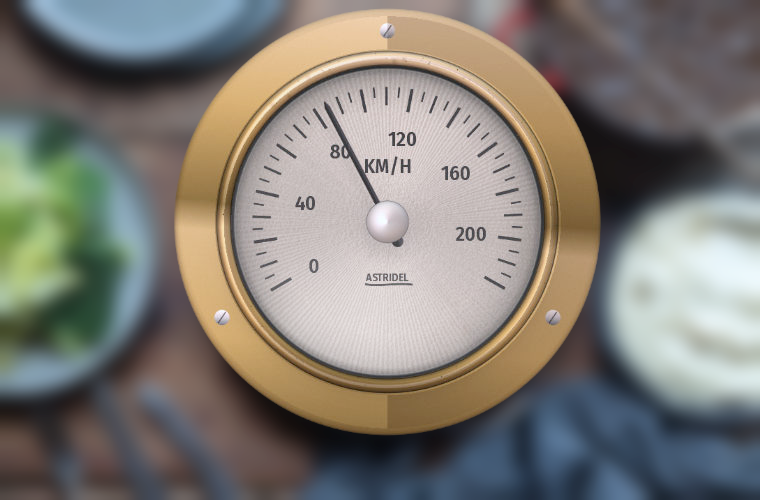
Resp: 85 km/h
